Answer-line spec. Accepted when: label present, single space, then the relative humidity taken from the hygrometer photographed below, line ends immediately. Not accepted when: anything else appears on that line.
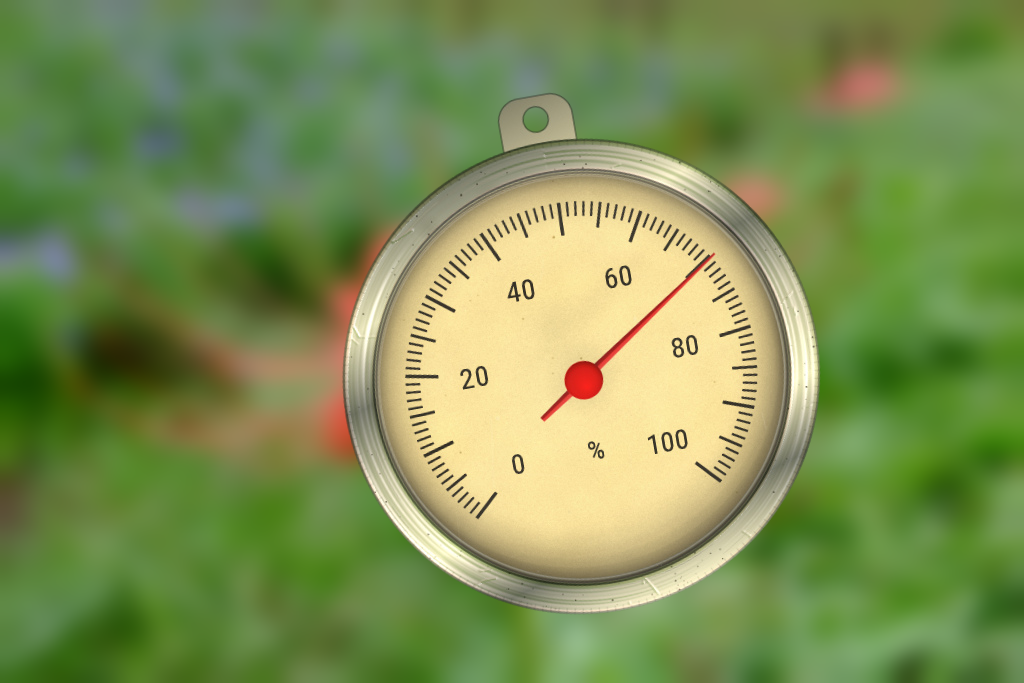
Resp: 70 %
